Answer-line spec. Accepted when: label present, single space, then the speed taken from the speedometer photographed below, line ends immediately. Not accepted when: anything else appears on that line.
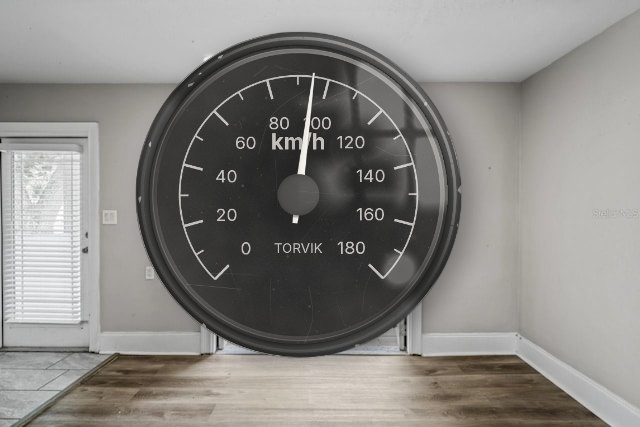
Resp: 95 km/h
